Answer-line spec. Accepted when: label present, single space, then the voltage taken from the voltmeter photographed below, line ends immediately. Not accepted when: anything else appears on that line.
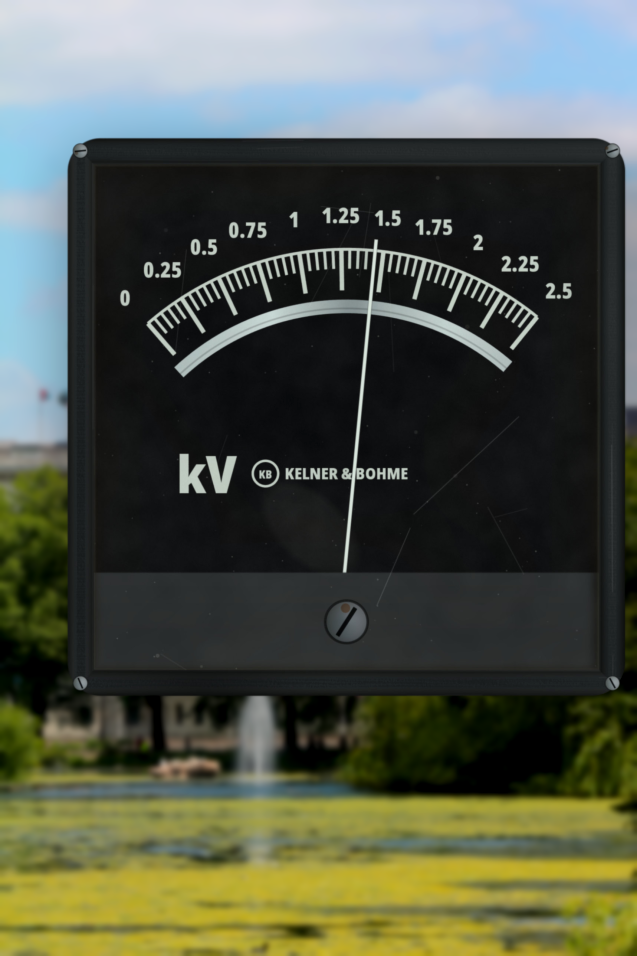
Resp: 1.45 kV
